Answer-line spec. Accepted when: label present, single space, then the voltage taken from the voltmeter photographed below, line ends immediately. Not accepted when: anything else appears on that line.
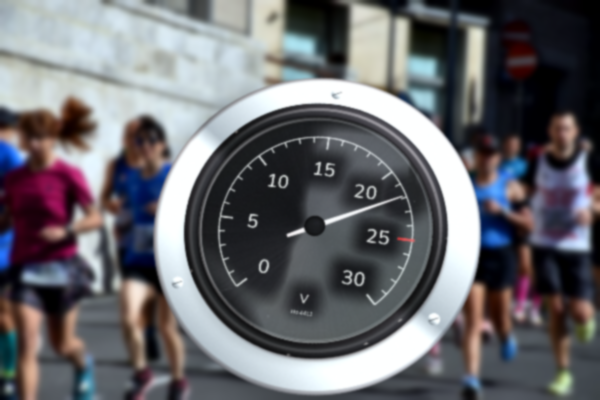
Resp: 22 V
